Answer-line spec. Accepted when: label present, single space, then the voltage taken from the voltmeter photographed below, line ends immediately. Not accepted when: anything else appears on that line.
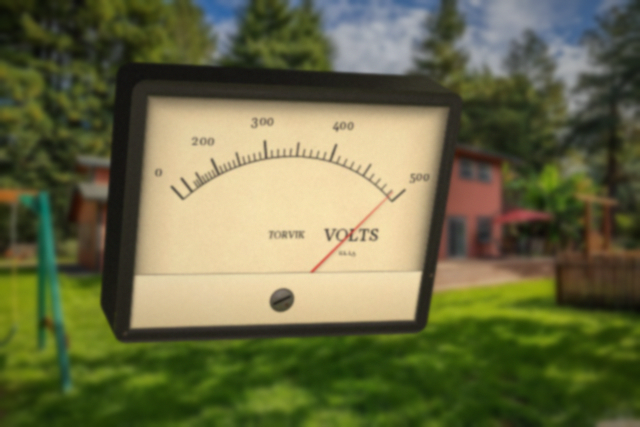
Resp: 490 V
